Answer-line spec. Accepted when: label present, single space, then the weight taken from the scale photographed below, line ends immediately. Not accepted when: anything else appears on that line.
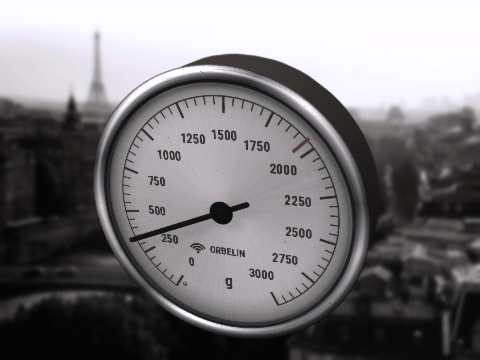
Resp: 350 g
